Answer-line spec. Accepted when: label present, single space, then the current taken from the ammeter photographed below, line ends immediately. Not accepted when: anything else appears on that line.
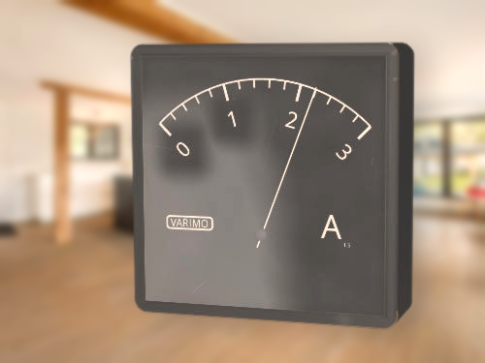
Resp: 2.2 A
